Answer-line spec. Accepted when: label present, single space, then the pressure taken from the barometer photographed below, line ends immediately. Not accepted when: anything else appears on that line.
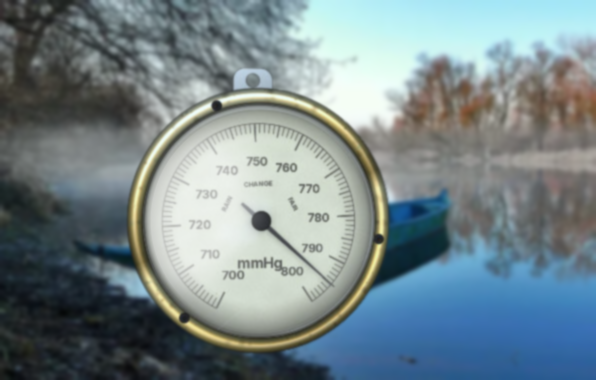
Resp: 795 mmHg
